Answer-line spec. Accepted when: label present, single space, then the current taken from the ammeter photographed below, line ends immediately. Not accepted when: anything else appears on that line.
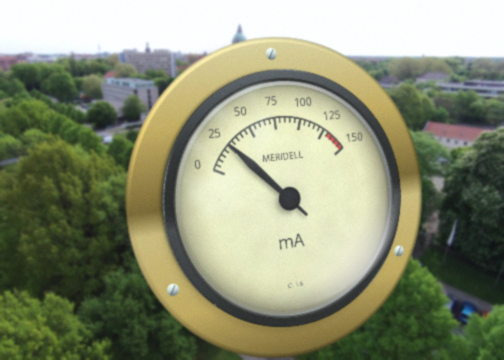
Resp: 25 mA
